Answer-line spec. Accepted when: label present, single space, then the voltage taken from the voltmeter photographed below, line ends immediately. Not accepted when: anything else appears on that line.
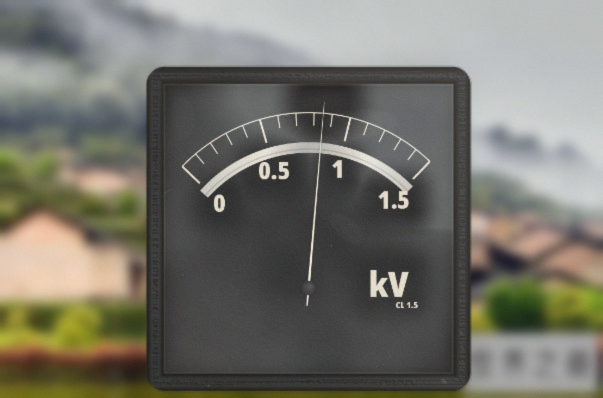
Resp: 0.85 kV
